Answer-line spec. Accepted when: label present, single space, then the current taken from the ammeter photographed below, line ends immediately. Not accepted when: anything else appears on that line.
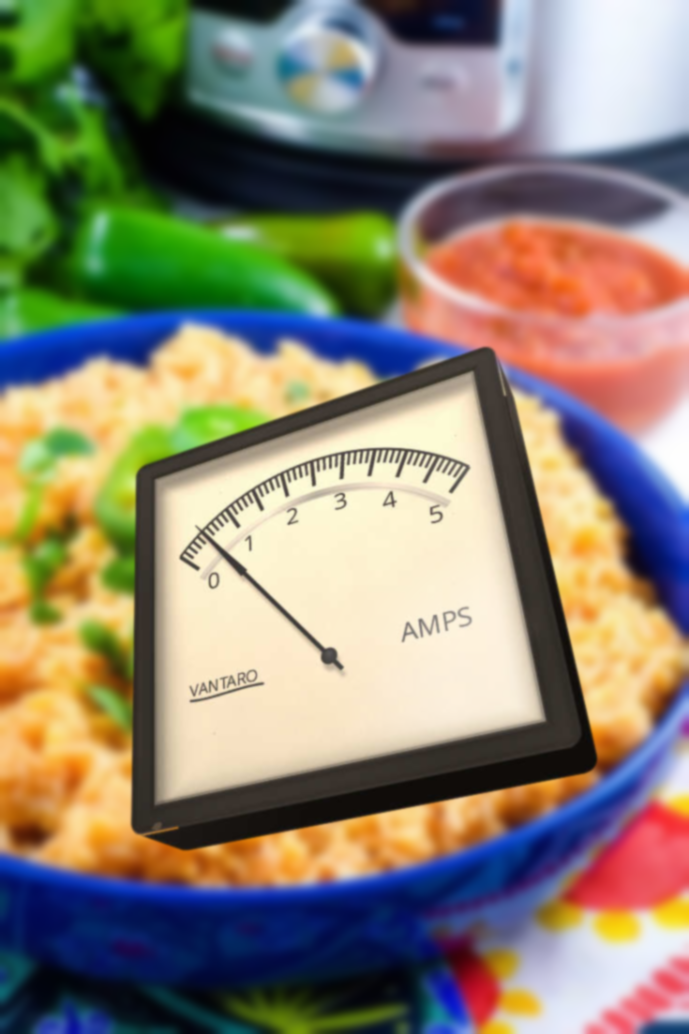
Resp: 0.5 A
